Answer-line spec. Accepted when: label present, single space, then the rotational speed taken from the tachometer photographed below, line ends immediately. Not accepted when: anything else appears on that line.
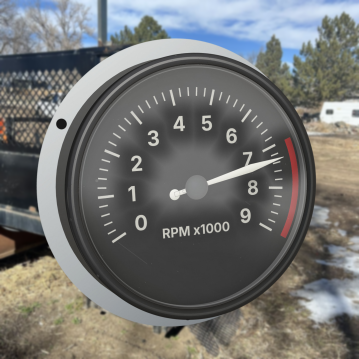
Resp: 7300 rpm
